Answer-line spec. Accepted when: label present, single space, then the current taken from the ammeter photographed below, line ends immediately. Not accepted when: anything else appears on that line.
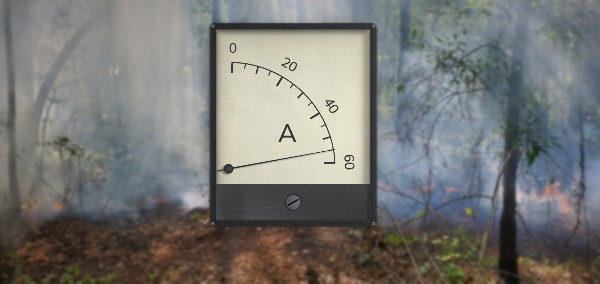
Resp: 55 A
